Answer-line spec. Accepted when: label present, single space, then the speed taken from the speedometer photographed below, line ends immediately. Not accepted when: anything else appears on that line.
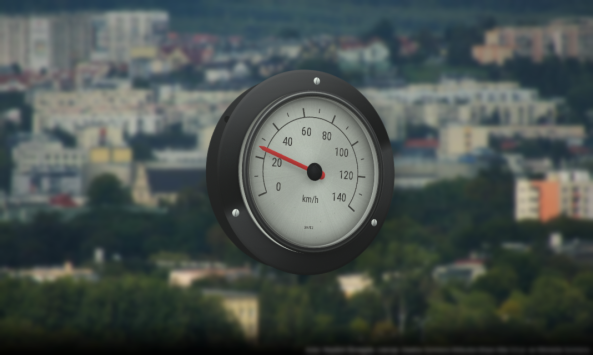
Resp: 25 km/h
